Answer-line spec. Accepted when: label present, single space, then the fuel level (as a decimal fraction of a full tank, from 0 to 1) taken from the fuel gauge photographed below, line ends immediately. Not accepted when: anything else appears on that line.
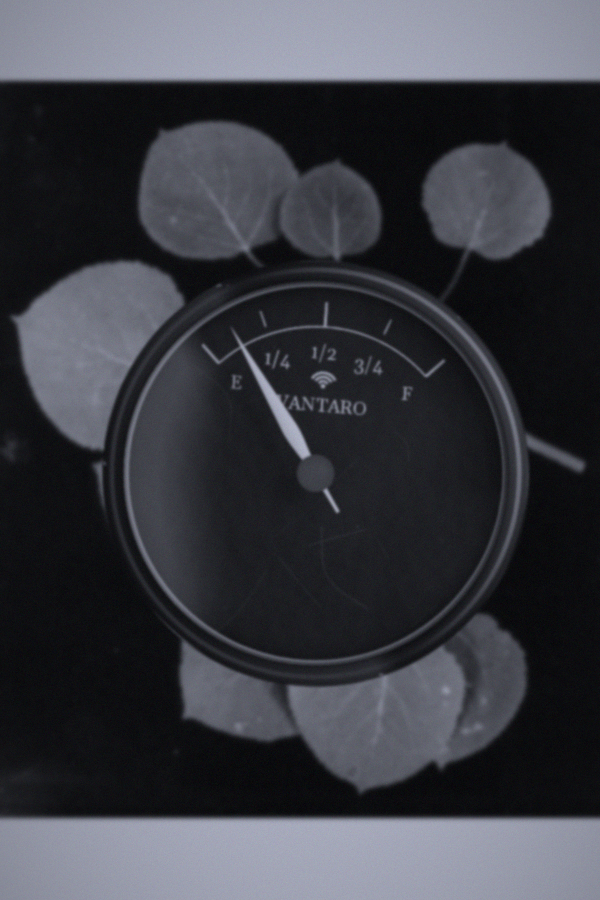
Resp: 0.125
